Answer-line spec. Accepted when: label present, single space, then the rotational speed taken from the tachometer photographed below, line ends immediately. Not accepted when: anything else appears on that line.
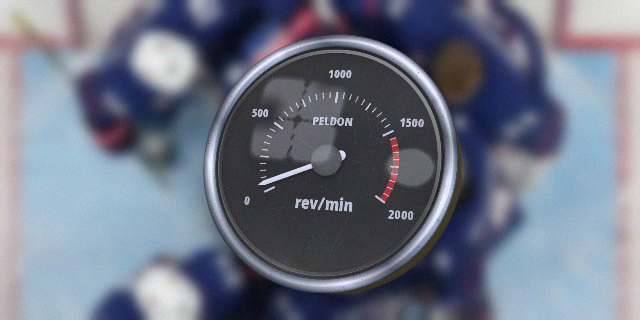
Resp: 50 rpm
